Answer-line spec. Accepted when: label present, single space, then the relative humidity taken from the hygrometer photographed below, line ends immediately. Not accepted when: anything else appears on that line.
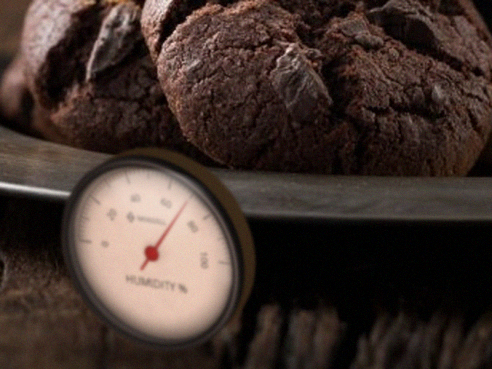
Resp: 70 %
